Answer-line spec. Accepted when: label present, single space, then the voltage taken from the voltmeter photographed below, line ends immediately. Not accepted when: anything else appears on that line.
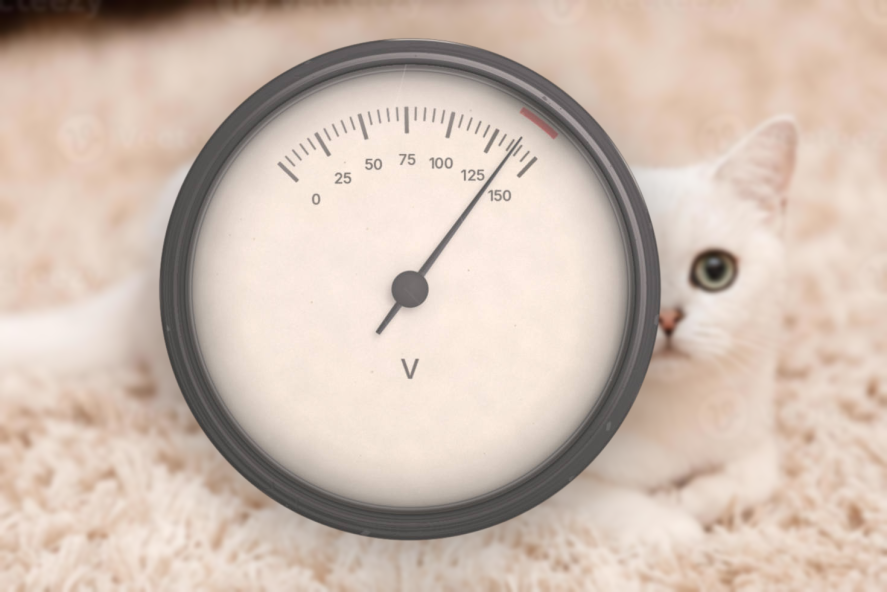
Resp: 137.5 V
